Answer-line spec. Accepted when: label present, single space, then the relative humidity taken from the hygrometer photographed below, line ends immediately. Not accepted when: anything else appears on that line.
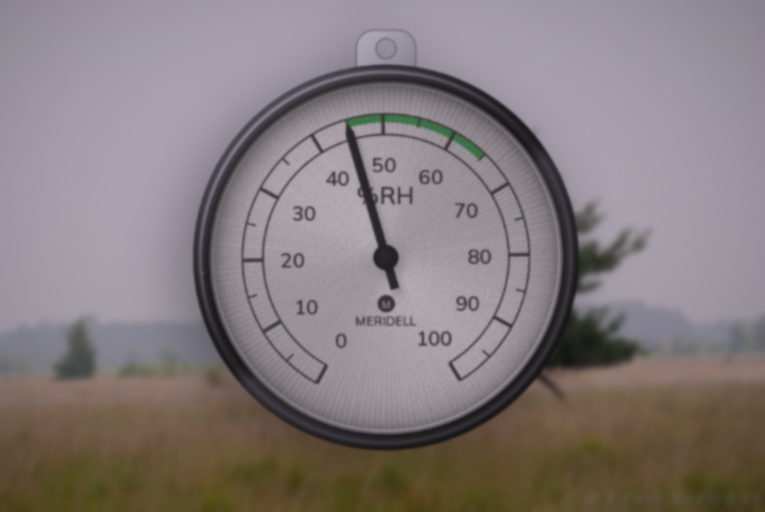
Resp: 45 %
